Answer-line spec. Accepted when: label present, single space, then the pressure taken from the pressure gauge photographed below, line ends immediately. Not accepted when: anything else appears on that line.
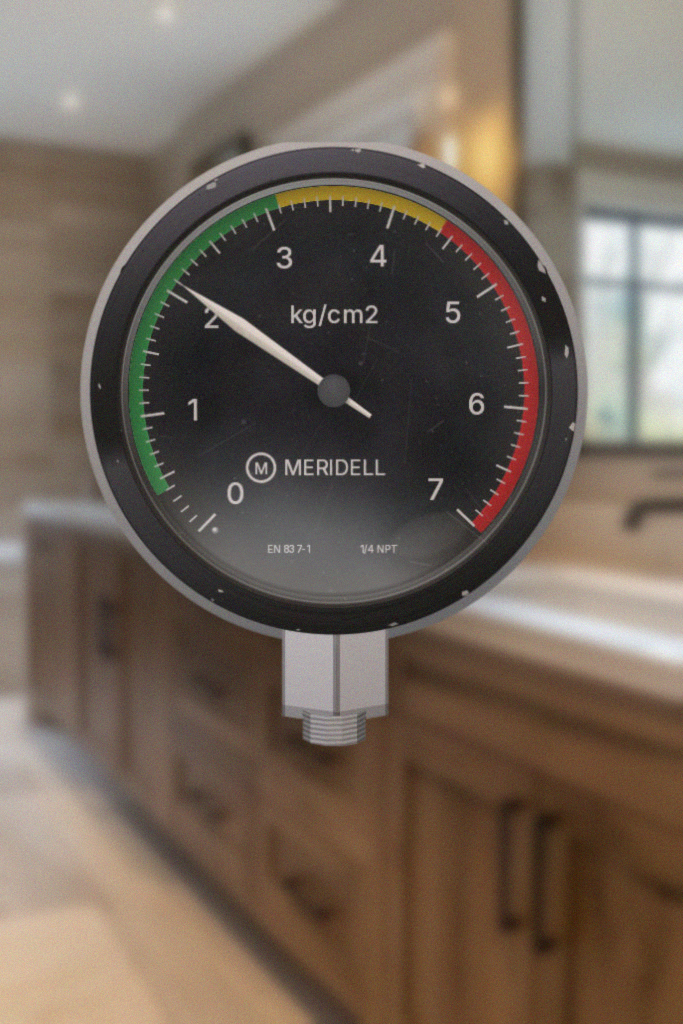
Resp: 2.1 kg/cm²
